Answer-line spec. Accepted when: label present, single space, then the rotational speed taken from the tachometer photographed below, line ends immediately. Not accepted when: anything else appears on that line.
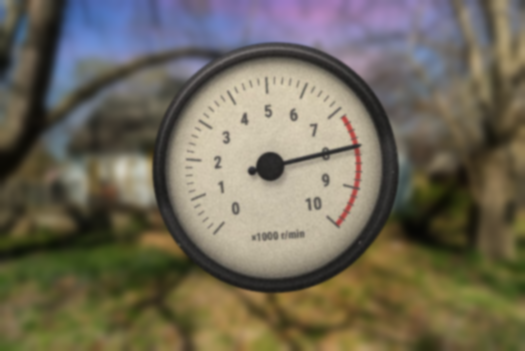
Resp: 8000 rpm
